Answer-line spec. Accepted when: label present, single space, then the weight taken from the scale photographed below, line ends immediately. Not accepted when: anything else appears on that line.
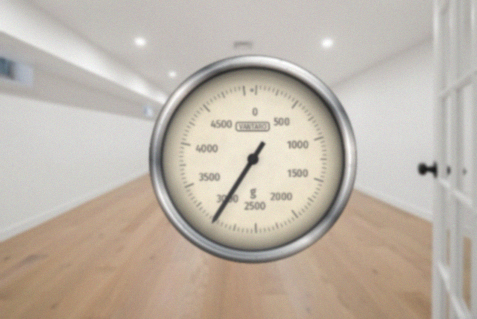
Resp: 3000 g
